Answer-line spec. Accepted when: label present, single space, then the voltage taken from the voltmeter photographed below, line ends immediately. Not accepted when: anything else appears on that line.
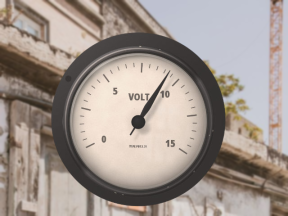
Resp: 9.25 V
